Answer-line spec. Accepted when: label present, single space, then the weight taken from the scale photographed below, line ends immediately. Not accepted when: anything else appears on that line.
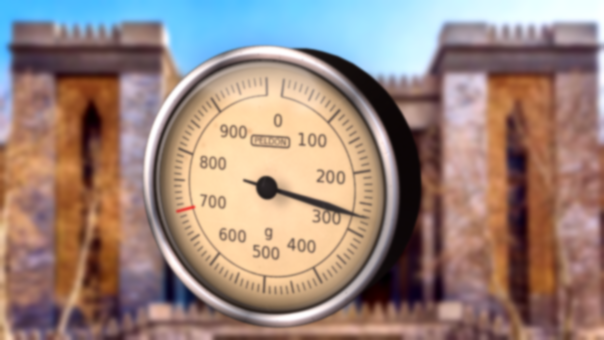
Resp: 270 g
